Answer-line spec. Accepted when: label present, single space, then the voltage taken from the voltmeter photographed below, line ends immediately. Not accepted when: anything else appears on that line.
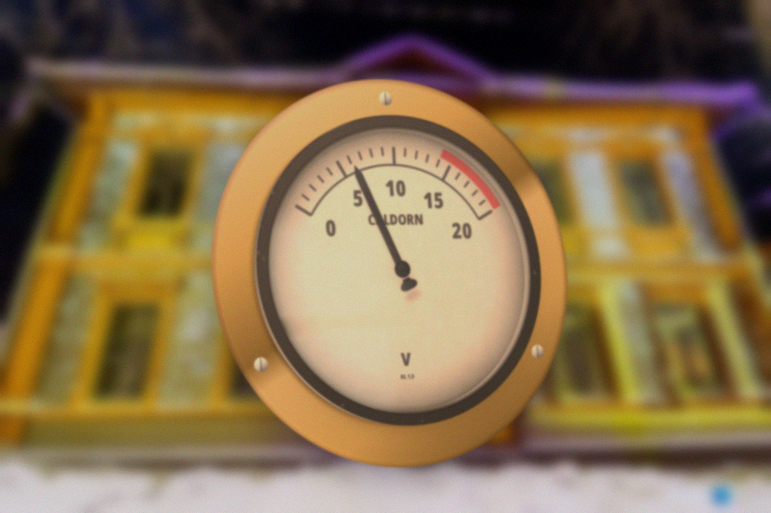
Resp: 6 V
